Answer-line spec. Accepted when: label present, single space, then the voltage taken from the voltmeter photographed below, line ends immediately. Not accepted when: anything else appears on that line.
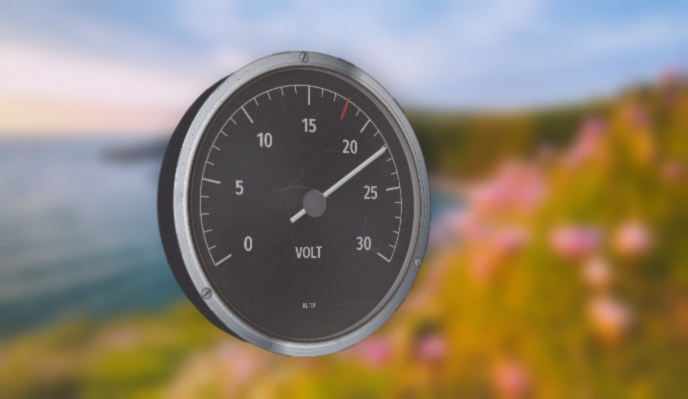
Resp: 22 V
